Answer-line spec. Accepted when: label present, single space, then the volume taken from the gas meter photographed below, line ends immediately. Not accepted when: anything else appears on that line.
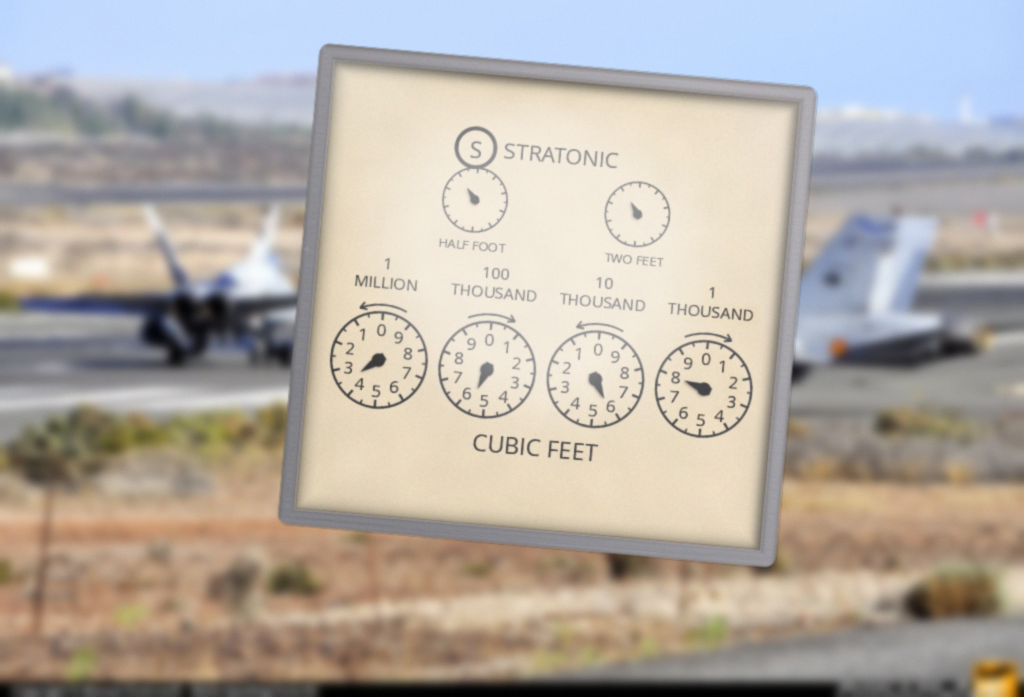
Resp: 355800 ft³
